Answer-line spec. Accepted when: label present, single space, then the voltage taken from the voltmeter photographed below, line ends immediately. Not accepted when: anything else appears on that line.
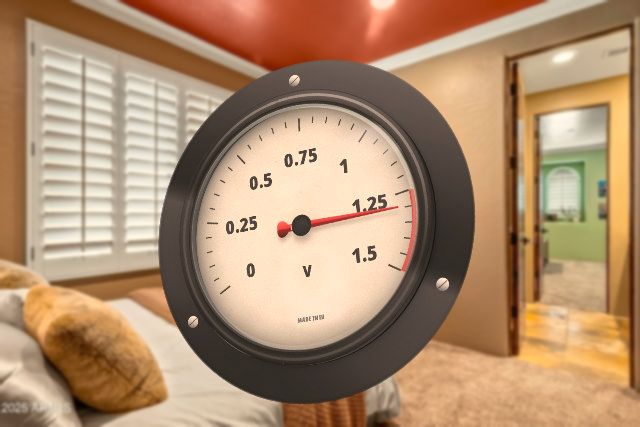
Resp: 1.3 V
